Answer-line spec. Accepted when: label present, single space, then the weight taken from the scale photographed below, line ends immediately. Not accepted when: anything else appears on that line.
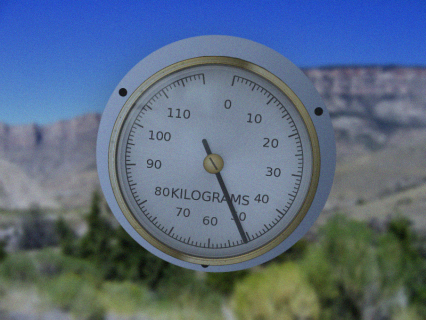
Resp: 51 kg
